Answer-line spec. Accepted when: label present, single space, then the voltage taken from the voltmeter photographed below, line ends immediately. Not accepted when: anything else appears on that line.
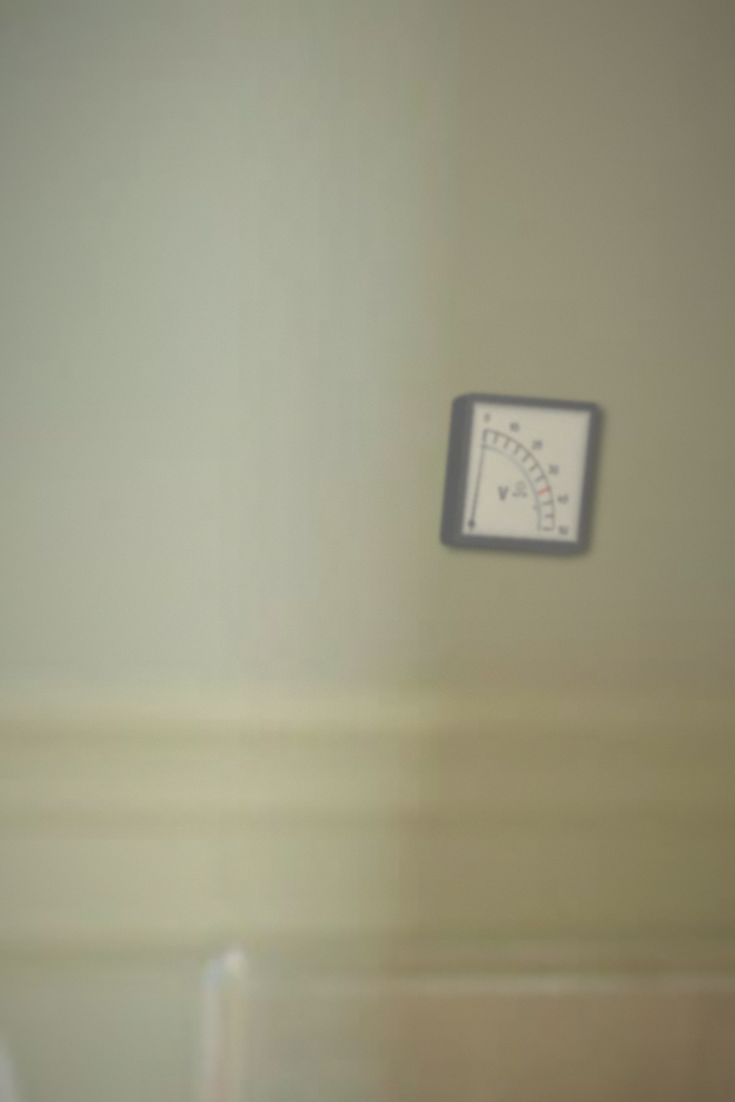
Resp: 0 V
